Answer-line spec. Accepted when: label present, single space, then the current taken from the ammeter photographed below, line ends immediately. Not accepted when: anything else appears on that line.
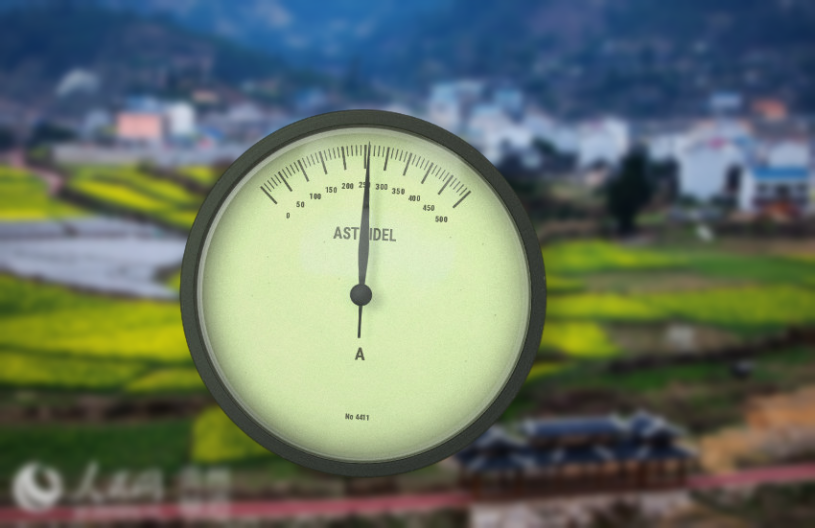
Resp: 260 A
